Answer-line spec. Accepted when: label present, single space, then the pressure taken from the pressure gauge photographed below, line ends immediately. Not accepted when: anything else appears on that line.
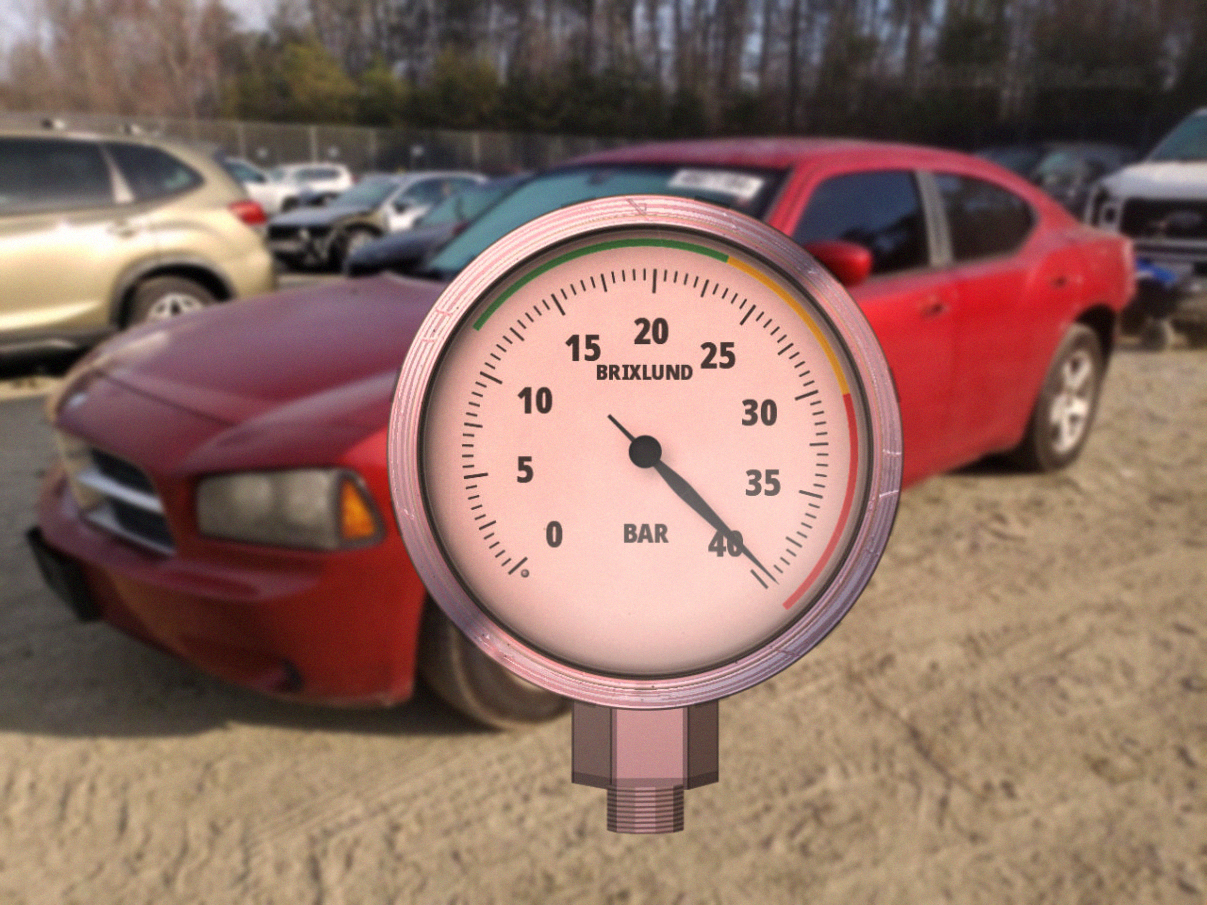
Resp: 39.5 bar
